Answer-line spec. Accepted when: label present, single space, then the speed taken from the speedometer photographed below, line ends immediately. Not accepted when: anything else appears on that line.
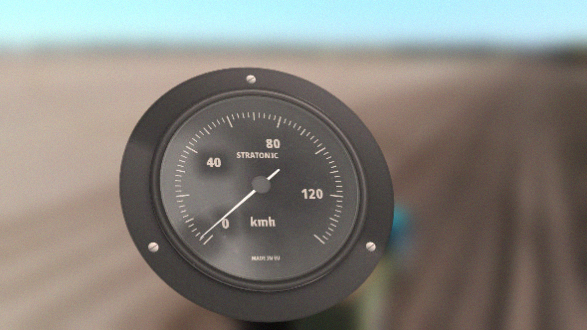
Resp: 2 km/h
